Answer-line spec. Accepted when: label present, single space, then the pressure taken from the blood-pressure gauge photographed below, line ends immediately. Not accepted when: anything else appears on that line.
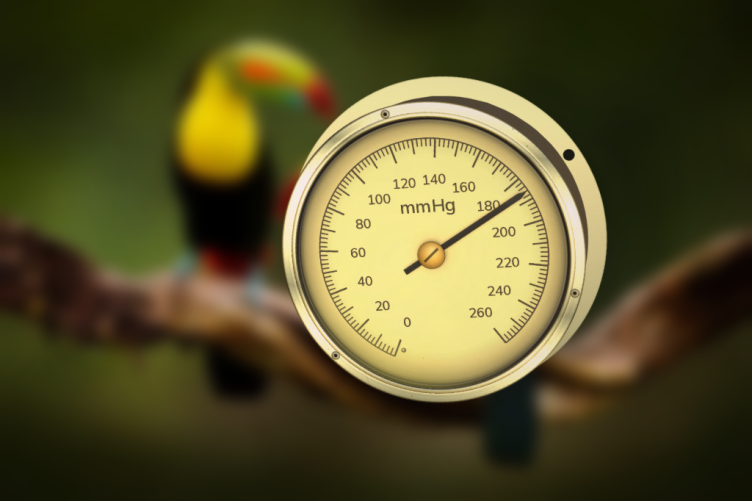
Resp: 186 mmHg
